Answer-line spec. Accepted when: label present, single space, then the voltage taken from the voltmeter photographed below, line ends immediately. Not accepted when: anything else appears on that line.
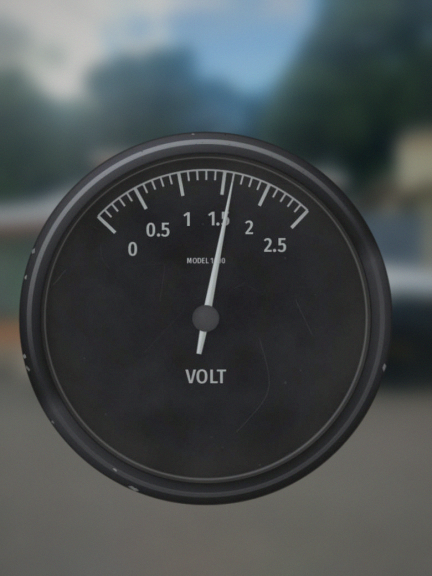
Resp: 1.6 V
